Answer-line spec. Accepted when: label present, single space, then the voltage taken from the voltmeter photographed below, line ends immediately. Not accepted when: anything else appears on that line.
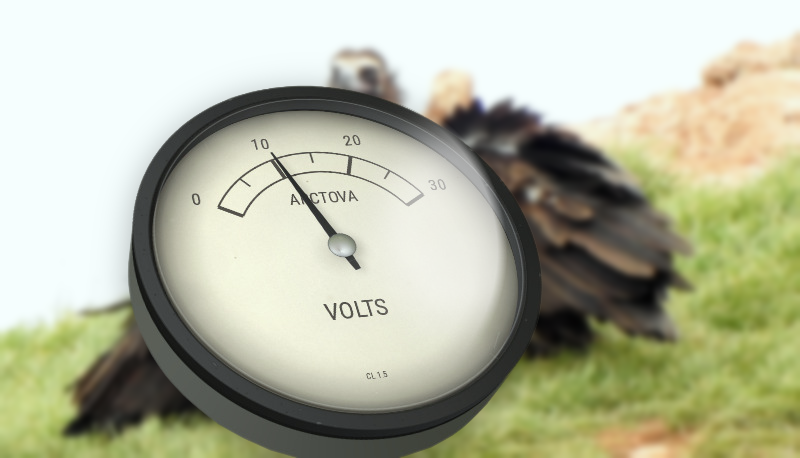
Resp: 10 V
